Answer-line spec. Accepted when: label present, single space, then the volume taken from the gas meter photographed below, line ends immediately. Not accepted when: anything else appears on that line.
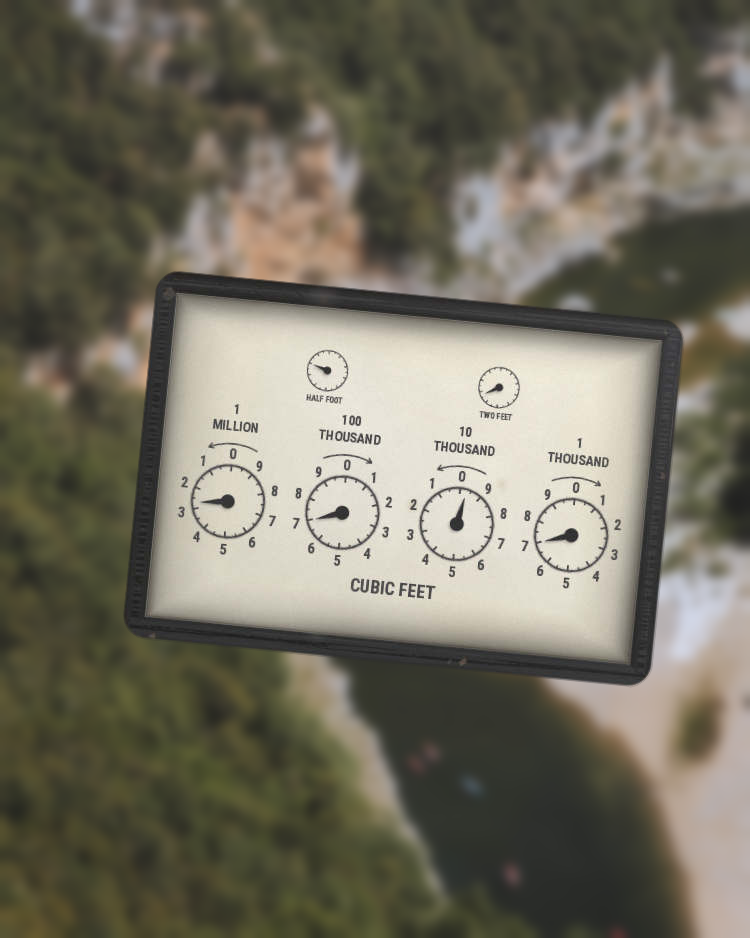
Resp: 269700 ft³
